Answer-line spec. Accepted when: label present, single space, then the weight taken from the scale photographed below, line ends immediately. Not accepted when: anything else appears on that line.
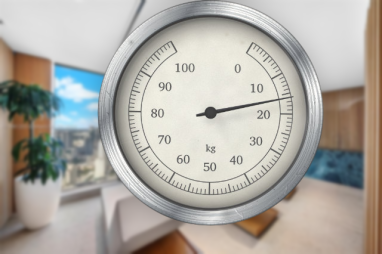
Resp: 16 kg
